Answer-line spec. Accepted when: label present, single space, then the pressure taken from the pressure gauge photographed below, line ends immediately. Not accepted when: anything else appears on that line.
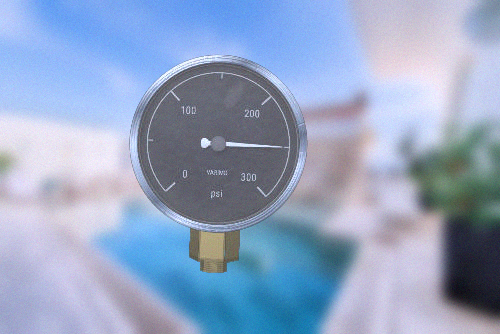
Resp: 250 psi
